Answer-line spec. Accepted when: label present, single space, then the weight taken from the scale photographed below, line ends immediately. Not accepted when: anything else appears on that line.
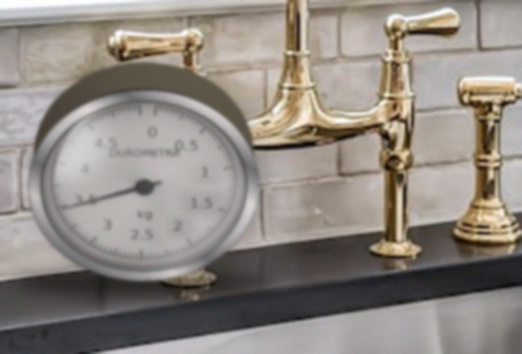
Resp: 3.5 kg
